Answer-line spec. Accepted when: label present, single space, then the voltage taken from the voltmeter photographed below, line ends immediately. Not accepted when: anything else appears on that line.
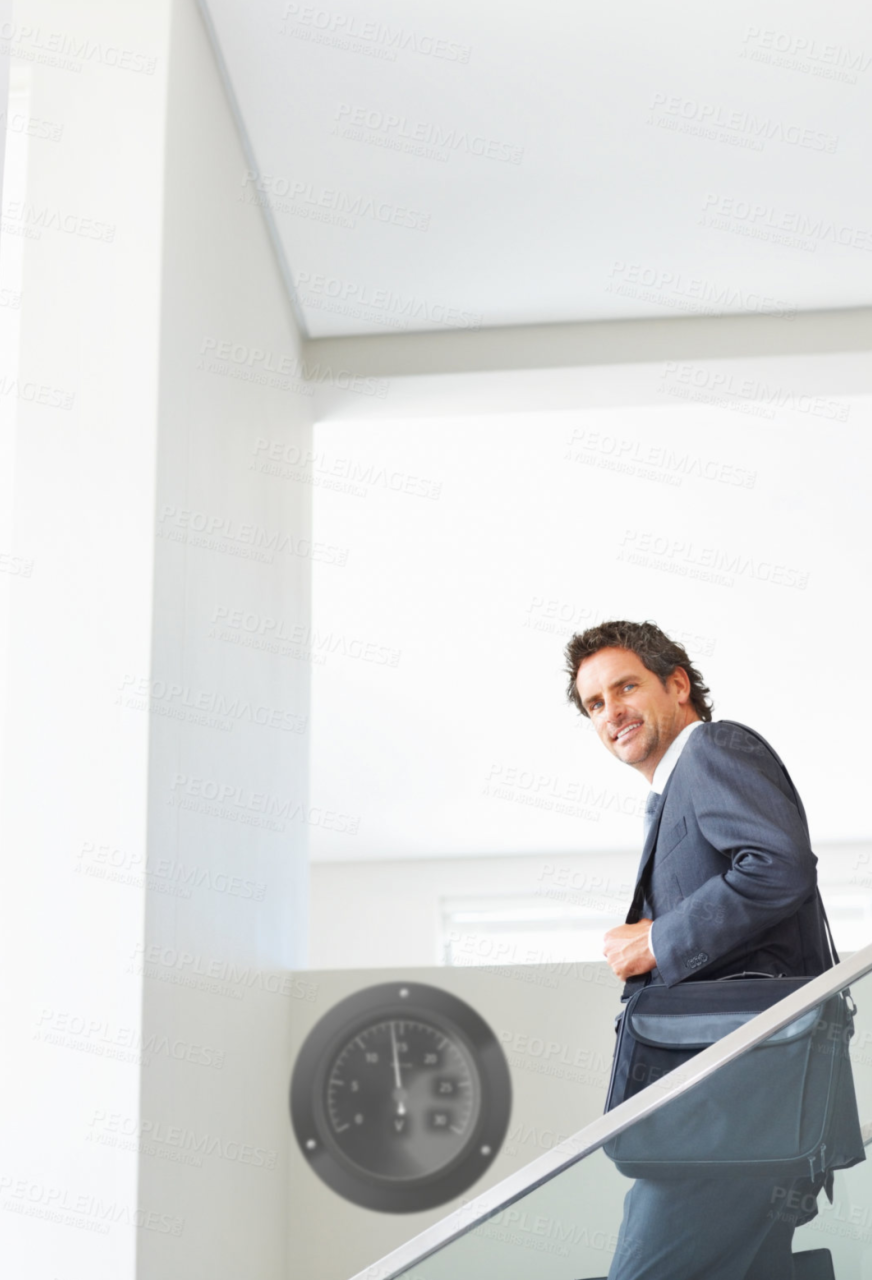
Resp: 14 V
